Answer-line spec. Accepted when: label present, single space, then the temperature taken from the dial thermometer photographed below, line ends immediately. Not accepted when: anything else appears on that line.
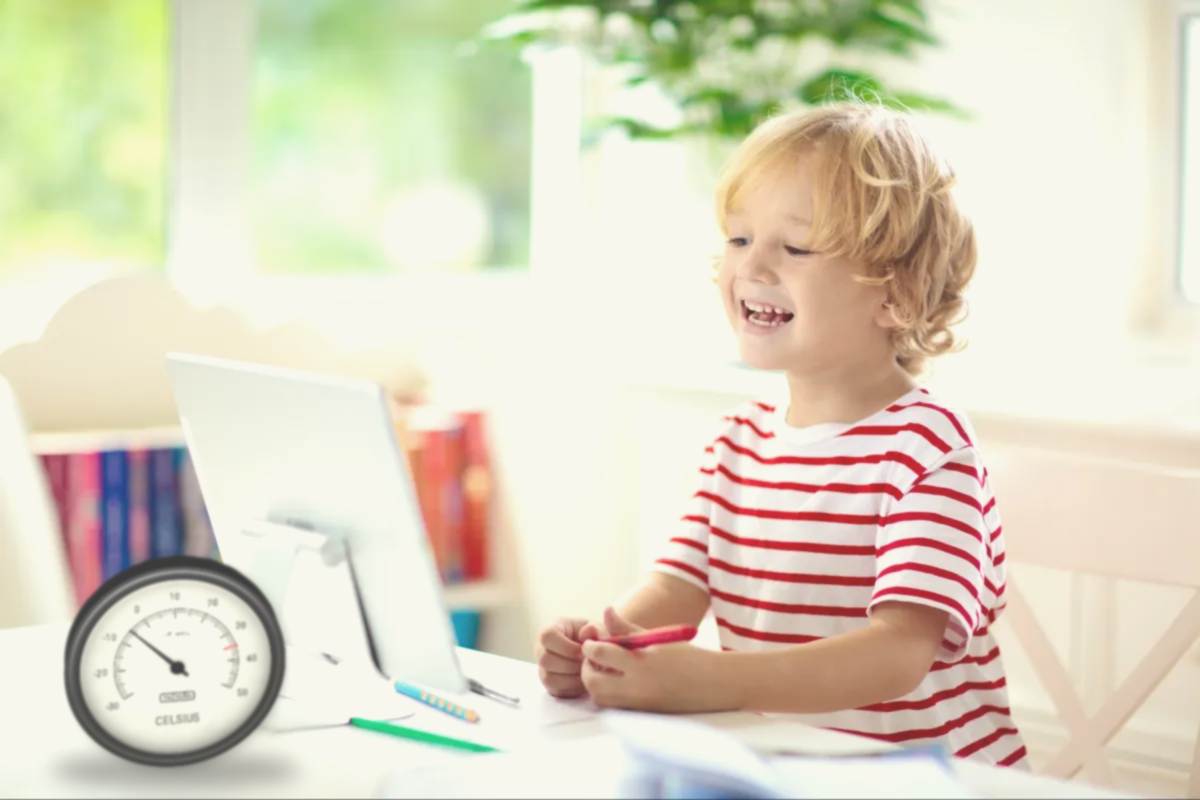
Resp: -5 °C
